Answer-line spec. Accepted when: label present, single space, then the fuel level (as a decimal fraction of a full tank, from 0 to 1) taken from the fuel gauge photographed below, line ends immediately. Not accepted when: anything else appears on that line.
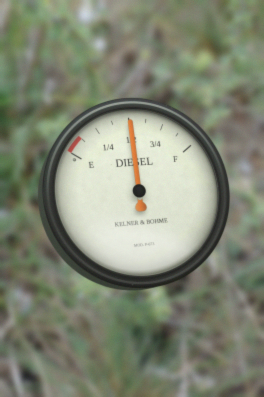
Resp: 0.5
